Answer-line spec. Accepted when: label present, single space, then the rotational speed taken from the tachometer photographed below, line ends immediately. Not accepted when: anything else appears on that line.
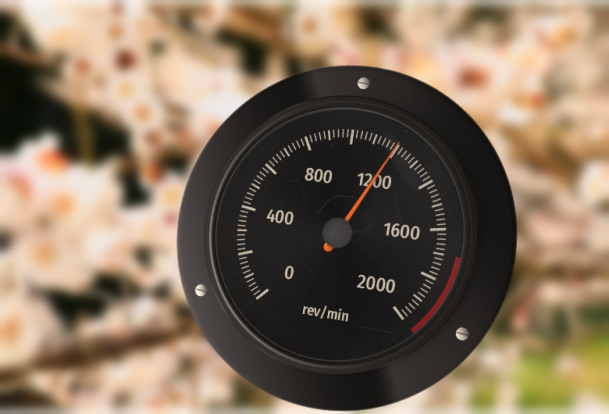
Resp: 1200 rpm
